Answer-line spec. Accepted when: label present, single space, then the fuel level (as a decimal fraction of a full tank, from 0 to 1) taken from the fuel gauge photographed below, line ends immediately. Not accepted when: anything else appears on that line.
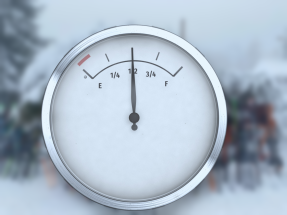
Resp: 0.5
